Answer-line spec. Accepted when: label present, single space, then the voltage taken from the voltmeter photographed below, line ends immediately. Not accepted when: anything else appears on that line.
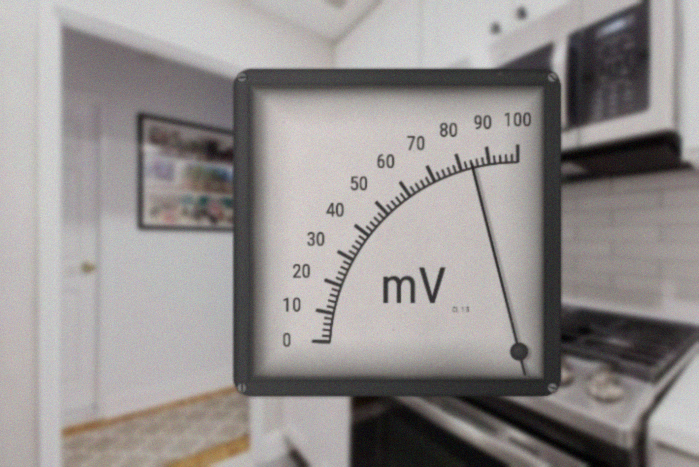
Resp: 84 mV
